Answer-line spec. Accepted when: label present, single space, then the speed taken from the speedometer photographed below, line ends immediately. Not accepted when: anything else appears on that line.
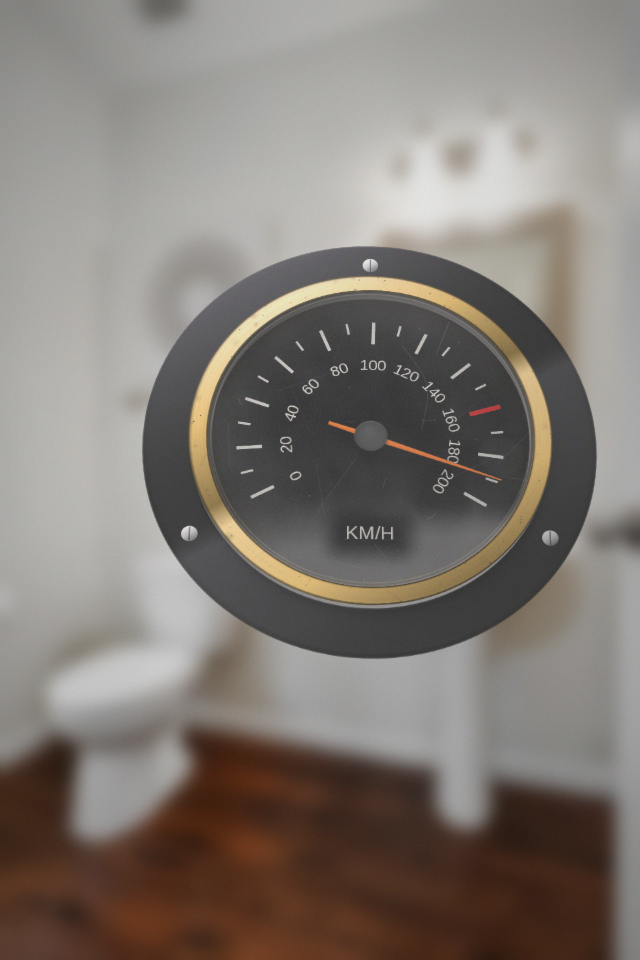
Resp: 190 km/h
